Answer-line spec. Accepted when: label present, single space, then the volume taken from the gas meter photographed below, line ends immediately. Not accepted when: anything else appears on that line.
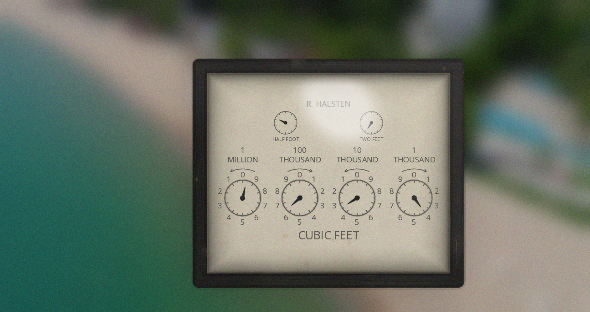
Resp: 963400 ft³
